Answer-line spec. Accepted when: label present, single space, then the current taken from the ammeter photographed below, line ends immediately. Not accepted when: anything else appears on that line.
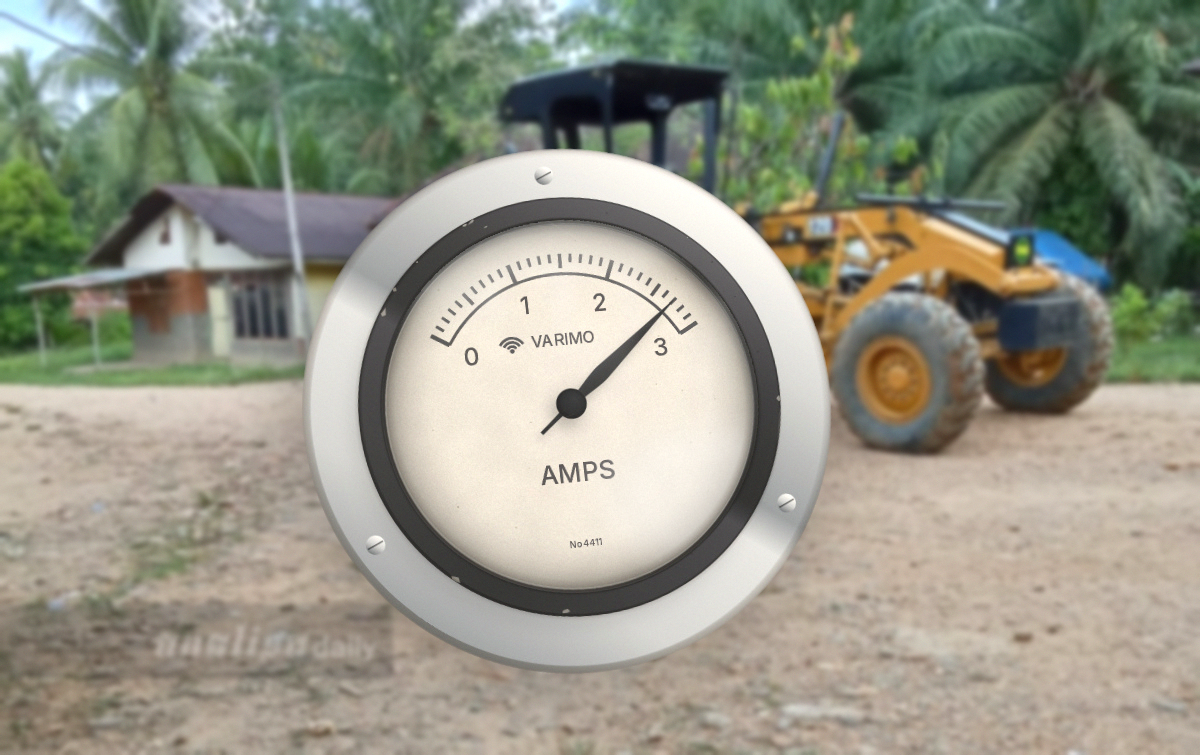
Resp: 2.7 A
